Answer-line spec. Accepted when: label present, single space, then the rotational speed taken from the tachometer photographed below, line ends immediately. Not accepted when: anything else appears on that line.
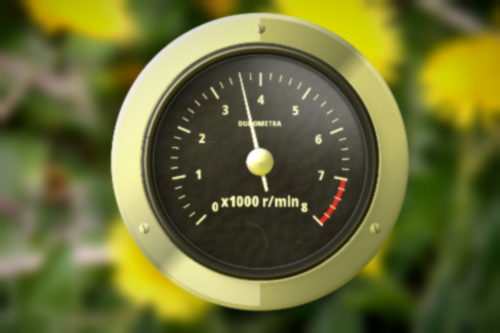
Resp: 3600 rpm
